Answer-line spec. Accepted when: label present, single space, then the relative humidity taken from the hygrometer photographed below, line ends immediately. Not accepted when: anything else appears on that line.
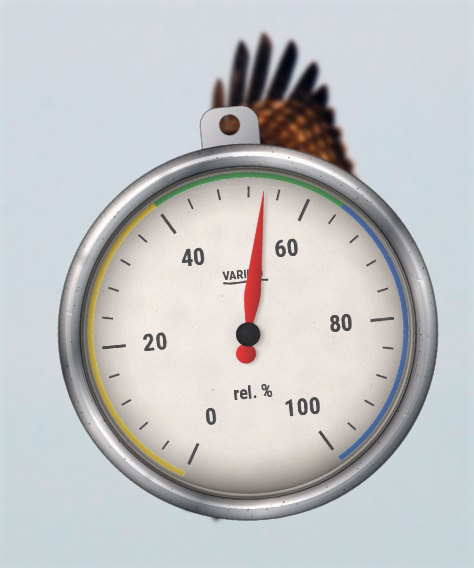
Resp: 54 %
